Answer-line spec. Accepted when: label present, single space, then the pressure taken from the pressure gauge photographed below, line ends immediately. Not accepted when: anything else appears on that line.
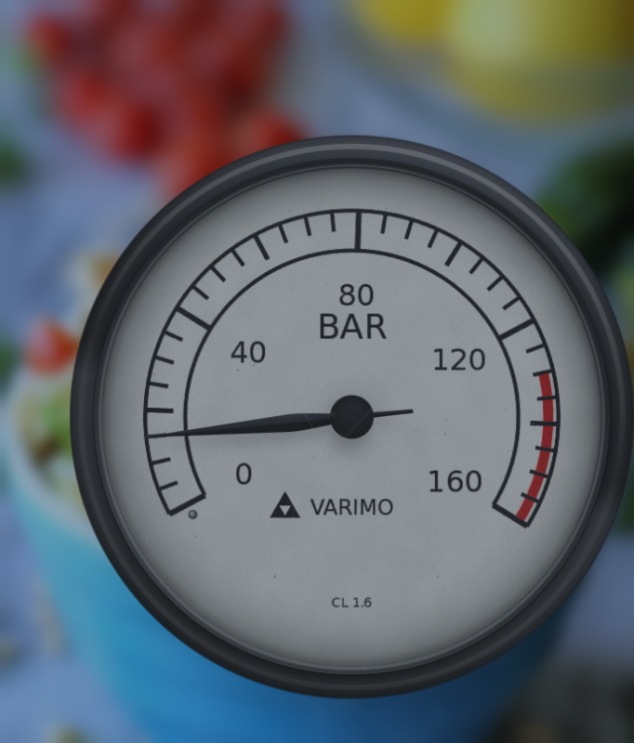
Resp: 15 bar
